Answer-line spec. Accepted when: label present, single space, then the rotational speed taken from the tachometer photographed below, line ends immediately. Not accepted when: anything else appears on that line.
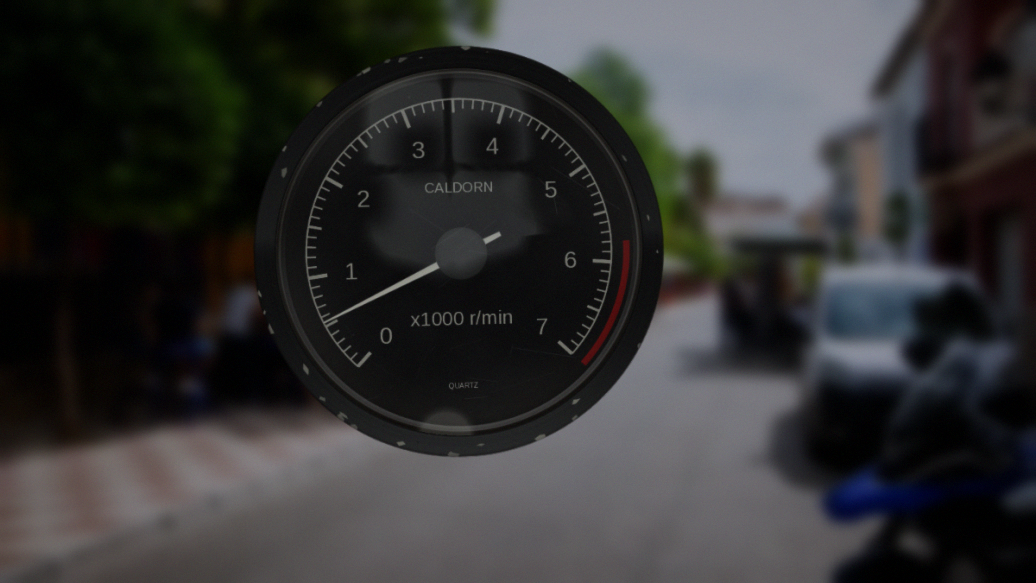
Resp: 550 rpm
